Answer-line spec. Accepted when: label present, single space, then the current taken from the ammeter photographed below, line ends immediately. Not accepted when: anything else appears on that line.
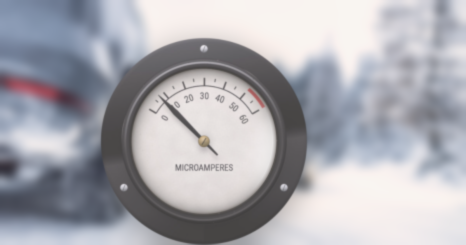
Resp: 7.5 µA
